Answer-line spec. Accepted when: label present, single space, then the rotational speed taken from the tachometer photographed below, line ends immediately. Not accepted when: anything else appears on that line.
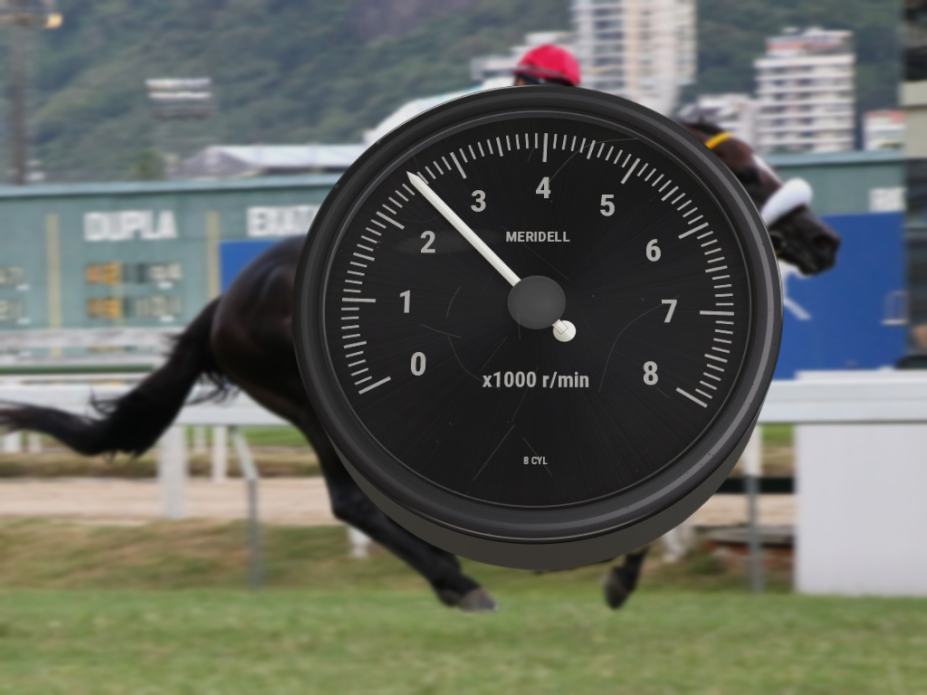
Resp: 2500 rpm
